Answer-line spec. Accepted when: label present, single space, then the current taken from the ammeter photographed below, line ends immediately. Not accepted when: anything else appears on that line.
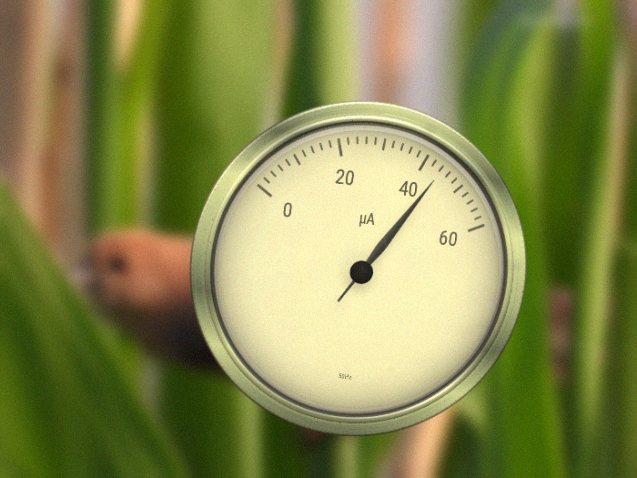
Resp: 44 µA
